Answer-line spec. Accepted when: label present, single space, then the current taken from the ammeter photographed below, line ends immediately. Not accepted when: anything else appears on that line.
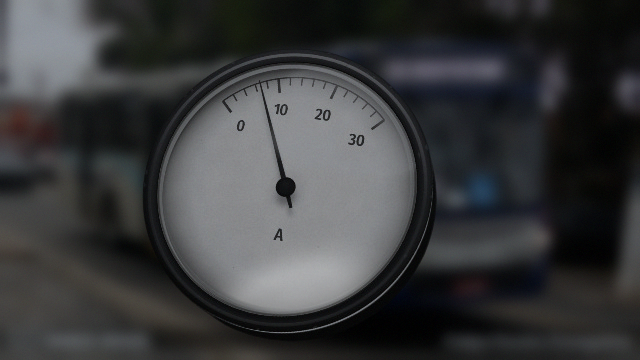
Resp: 7 A
